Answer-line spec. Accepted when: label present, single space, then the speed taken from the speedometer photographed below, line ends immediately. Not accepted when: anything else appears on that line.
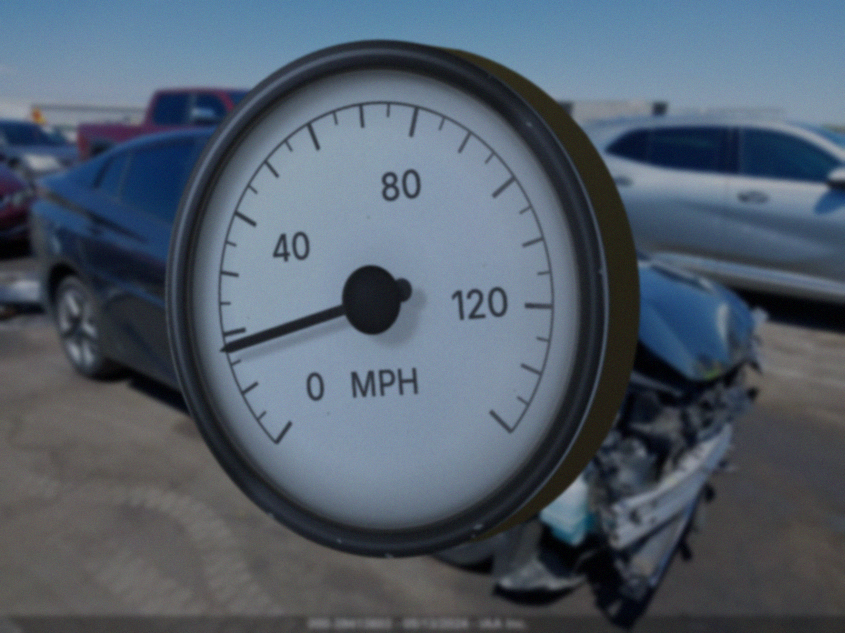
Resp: 17.5 mph
